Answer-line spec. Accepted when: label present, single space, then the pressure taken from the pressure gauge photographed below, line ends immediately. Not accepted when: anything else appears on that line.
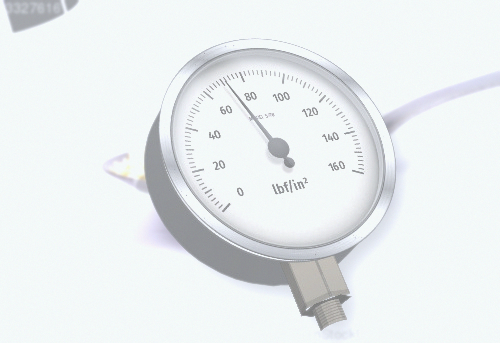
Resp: 70 psi
